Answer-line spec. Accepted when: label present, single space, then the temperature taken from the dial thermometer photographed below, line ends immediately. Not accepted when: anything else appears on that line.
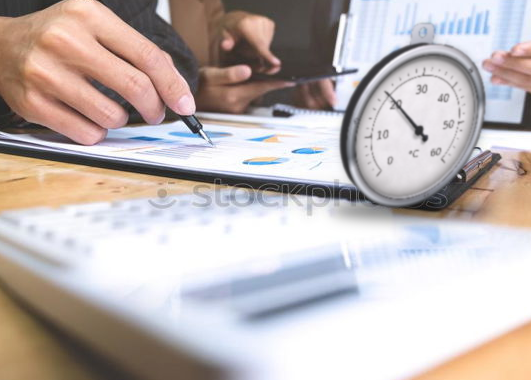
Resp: 20 °C
